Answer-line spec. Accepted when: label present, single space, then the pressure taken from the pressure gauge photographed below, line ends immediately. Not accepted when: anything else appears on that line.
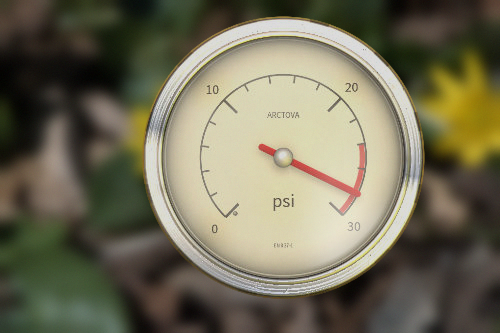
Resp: 28 psi
